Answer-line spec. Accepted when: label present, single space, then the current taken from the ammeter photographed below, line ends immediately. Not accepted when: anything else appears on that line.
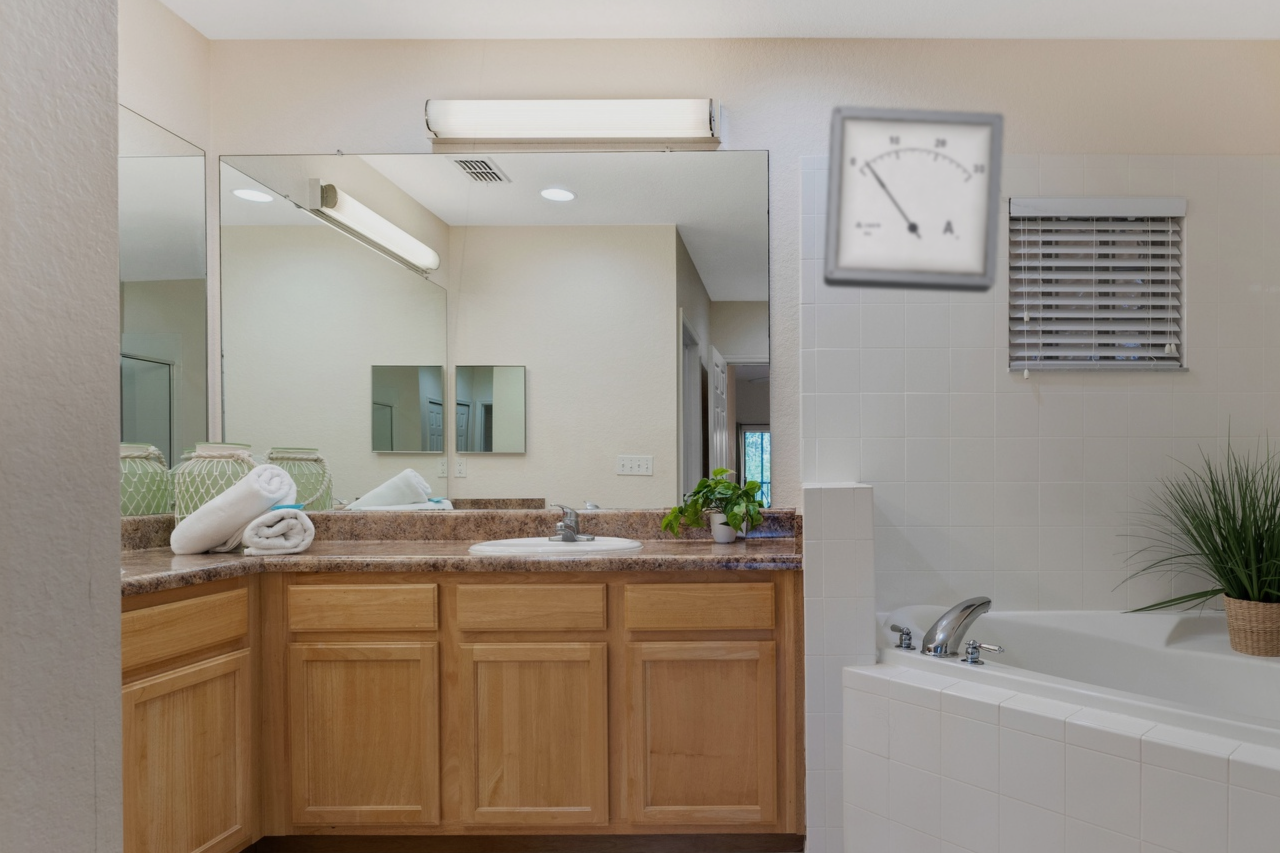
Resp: 2 A
